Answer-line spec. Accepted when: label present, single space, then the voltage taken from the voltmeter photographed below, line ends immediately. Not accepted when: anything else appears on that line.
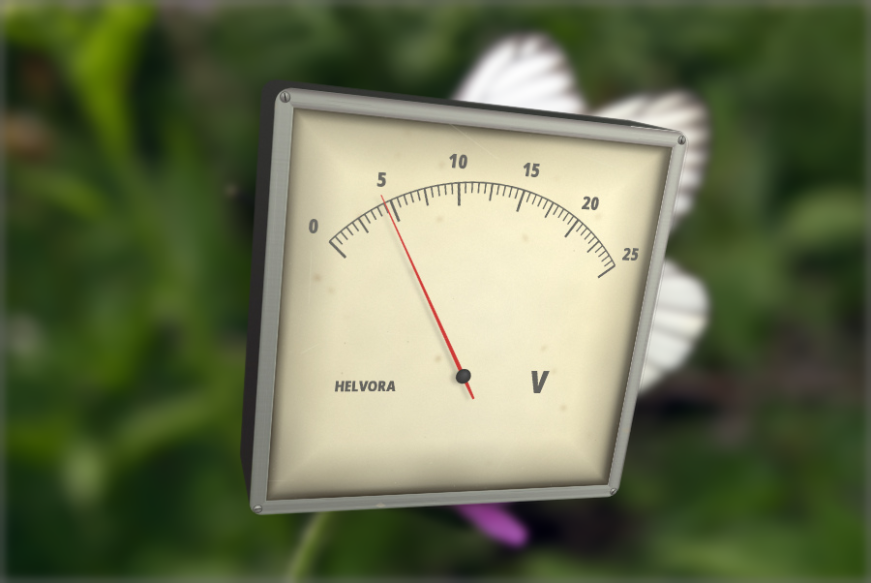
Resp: 4.5 V
